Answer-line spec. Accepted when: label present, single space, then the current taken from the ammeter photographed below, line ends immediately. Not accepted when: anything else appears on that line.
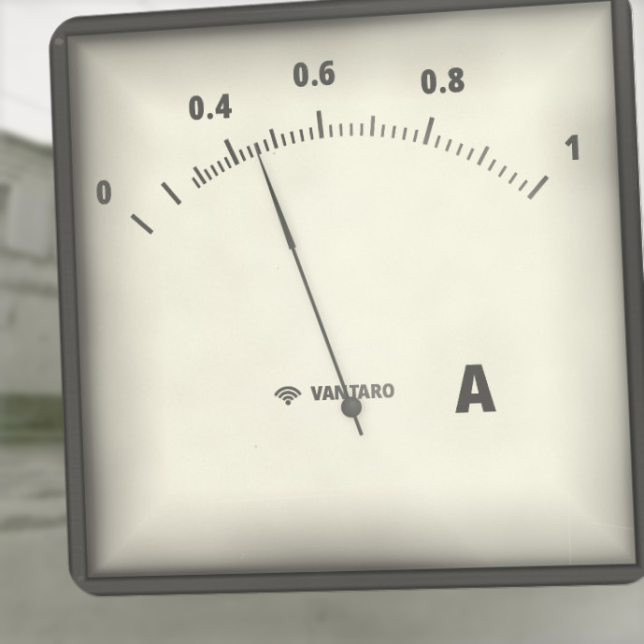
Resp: 0.46 A
